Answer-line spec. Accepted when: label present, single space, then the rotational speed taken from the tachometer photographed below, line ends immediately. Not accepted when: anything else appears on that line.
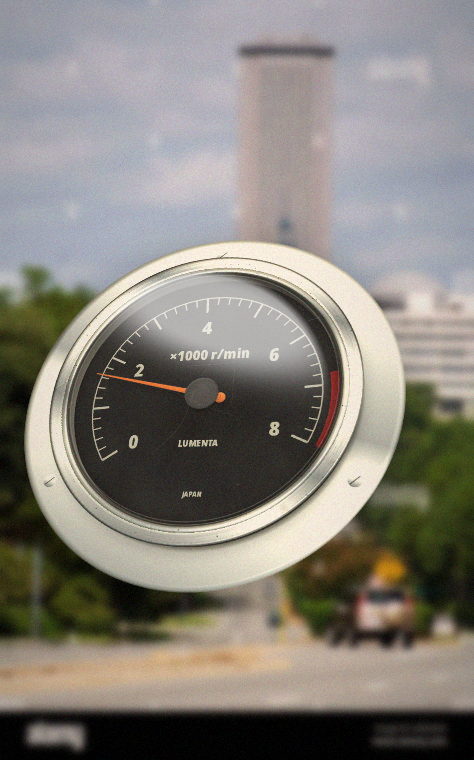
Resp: 1600 rpm
